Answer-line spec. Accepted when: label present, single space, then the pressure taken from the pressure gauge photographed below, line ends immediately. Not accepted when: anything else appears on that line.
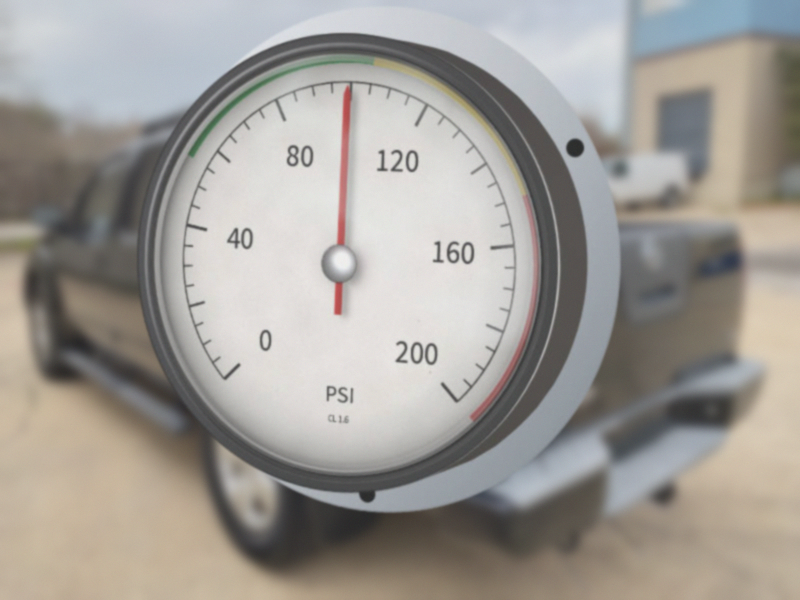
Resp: 100 psi
